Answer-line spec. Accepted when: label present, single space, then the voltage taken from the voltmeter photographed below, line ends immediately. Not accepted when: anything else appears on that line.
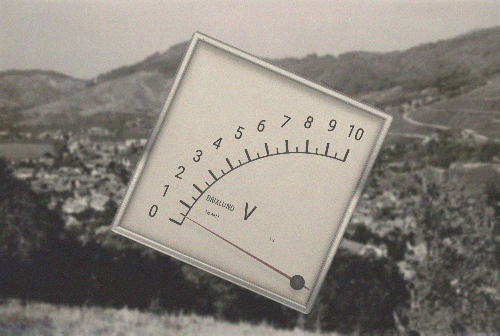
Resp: 0.5 V
